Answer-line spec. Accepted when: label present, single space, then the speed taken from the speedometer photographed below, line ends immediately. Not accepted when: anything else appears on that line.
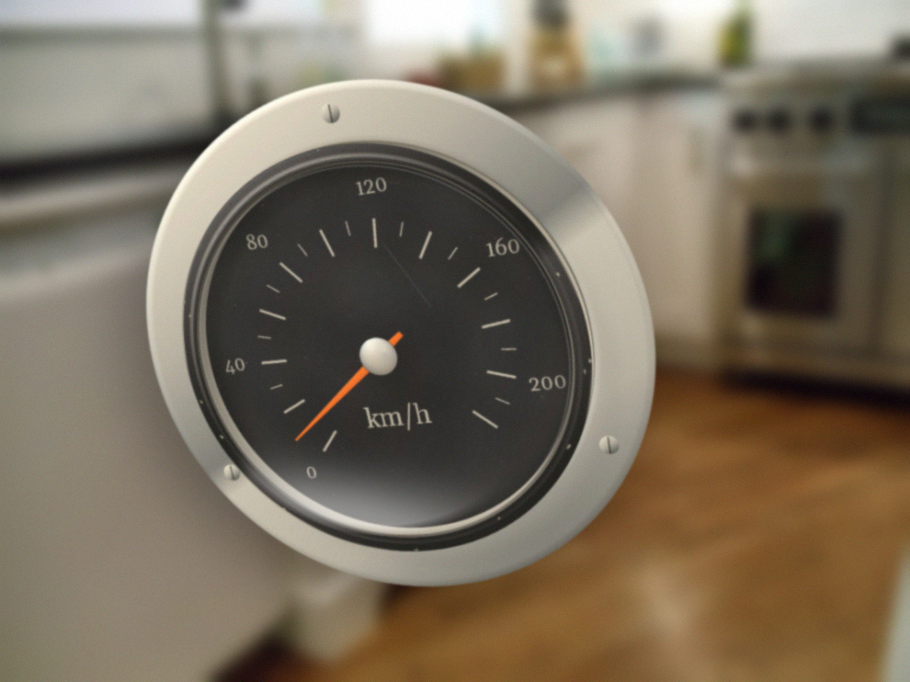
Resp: 10 km/h
